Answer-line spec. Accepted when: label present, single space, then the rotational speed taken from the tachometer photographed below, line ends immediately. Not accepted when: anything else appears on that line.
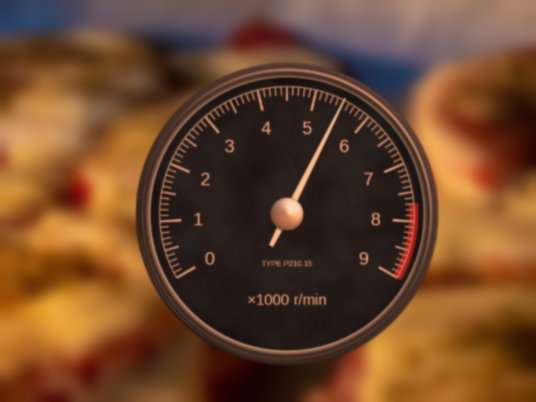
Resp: 5500 rpm
